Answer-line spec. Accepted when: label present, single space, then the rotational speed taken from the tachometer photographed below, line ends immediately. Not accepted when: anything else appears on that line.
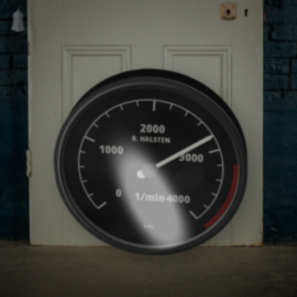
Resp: 2800 rpm
